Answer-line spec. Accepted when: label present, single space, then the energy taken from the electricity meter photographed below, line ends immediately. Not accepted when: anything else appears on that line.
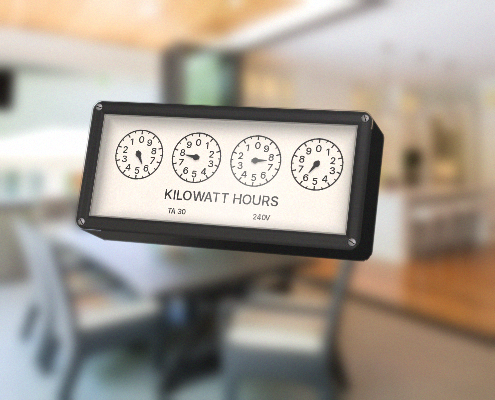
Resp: 5776 kWh
